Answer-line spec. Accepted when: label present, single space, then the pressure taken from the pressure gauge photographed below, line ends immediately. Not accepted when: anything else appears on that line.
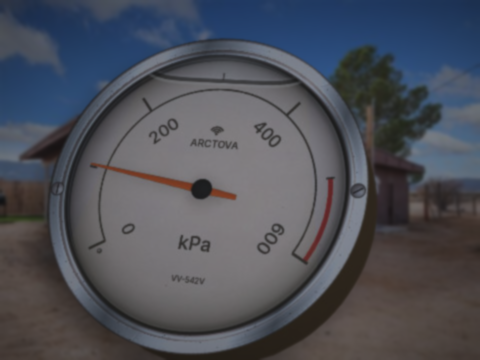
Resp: 100 kPa
